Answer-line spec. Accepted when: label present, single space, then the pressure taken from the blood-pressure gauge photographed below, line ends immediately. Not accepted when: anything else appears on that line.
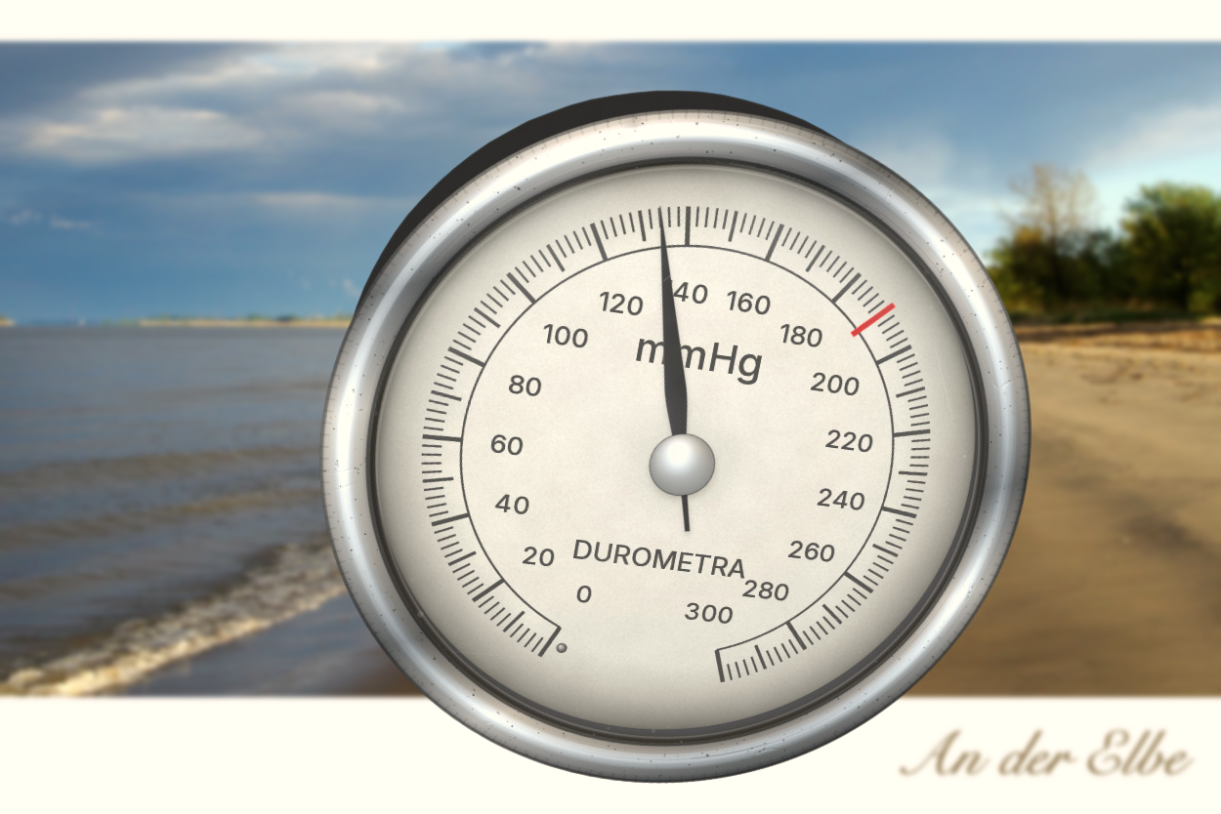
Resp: 134 mmHg
